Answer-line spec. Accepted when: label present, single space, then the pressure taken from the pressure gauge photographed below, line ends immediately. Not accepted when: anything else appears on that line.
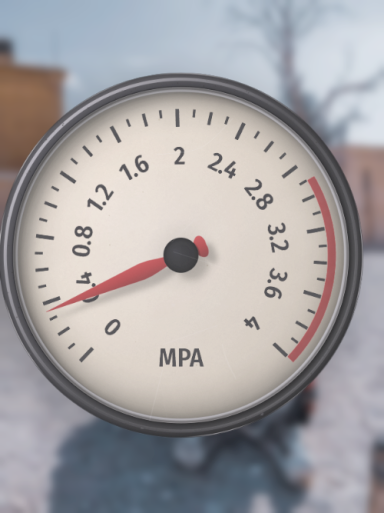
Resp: 0.35 MPa
